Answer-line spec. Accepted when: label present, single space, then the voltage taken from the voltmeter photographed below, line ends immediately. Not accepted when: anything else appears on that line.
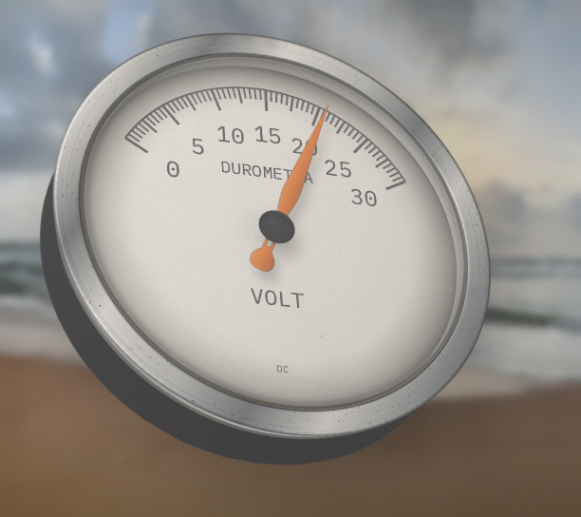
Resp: 20.5 V
